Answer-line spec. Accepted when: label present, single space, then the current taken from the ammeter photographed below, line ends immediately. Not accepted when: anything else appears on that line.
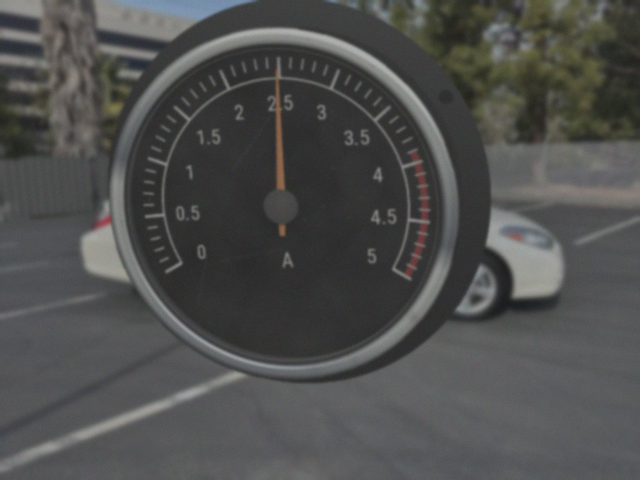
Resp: 2.5 A
